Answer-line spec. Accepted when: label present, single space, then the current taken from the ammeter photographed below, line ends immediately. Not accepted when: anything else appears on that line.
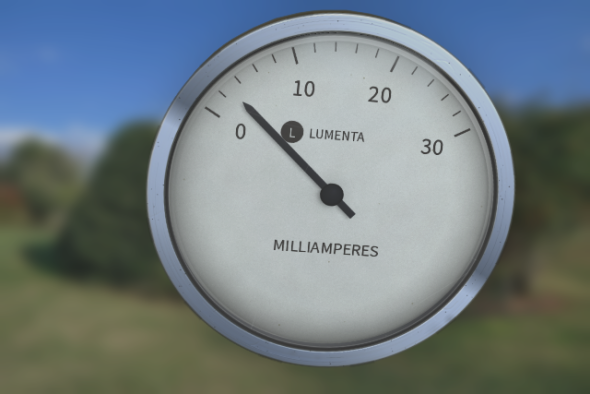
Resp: 3 mA
